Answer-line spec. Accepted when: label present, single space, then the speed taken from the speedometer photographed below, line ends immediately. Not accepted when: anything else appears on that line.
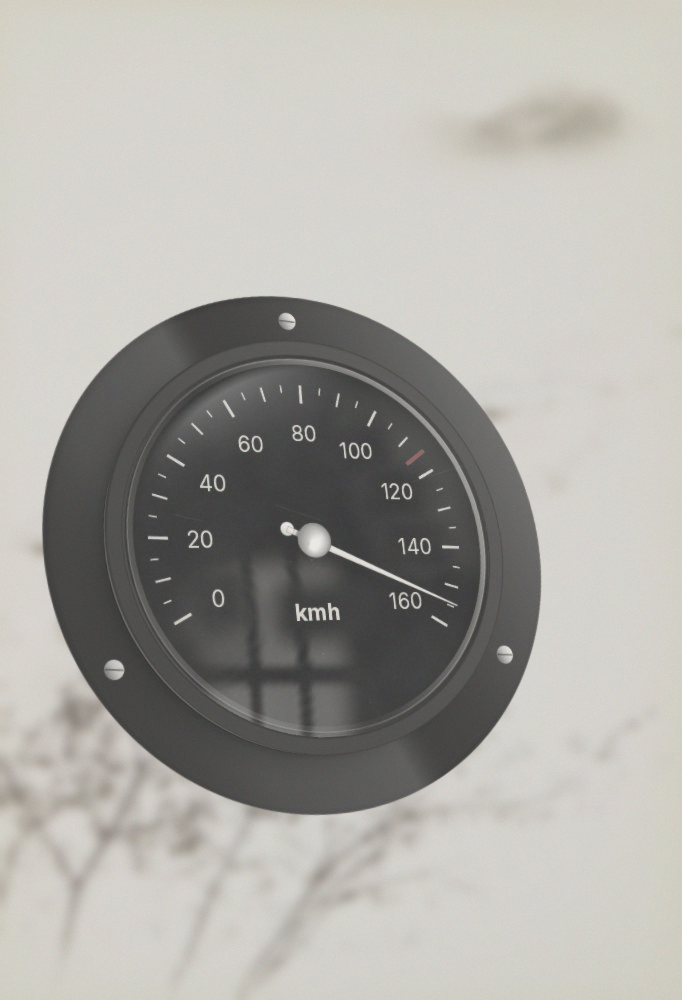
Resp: 155 km/h
